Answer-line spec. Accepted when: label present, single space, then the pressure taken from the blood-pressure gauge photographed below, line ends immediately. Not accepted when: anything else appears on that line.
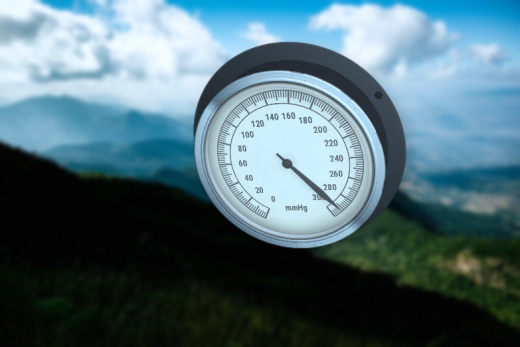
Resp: 290 mmHg
